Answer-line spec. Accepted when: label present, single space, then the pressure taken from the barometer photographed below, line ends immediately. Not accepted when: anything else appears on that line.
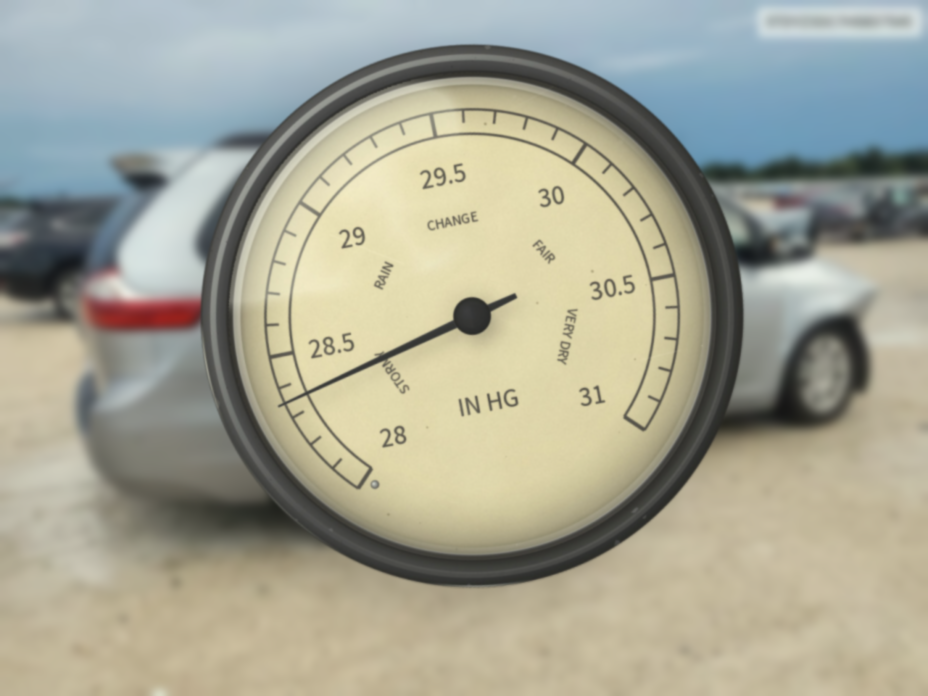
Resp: 28.35 inHg
